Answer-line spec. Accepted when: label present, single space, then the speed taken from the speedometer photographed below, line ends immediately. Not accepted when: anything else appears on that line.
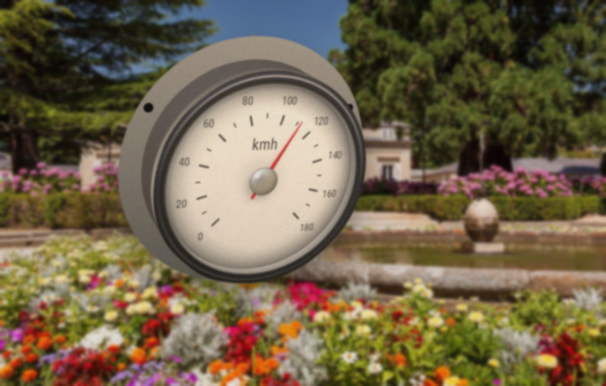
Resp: 110 km/h
